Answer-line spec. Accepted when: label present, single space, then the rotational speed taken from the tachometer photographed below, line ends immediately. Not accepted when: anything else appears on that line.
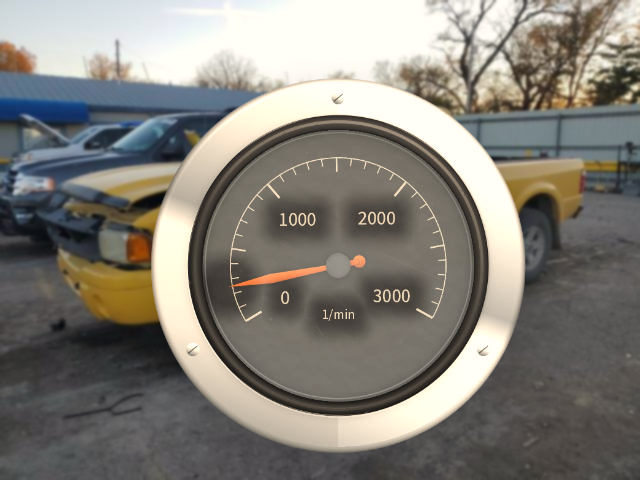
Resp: 250 rpm
